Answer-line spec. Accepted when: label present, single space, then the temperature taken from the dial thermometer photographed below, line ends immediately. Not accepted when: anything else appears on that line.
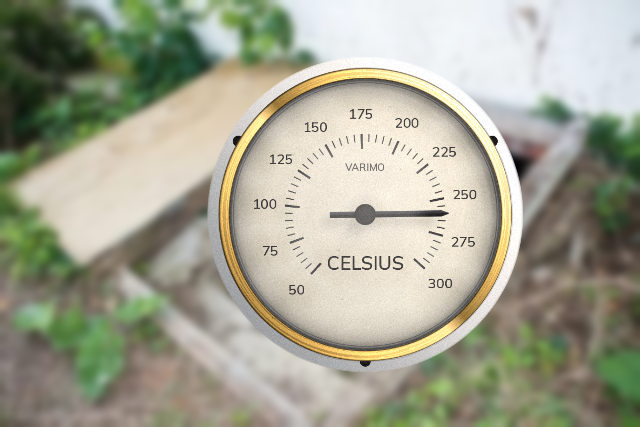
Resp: 260 °C
